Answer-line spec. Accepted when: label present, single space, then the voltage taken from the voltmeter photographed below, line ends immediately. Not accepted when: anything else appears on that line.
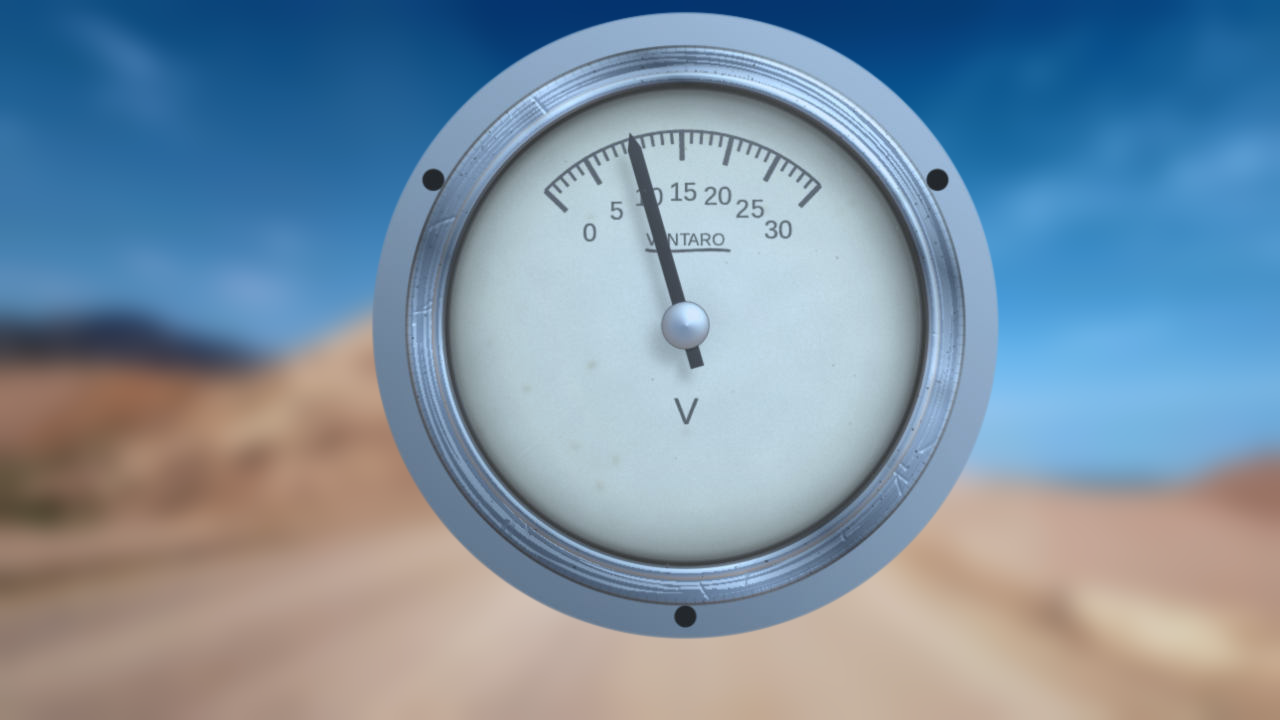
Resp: 10 V
